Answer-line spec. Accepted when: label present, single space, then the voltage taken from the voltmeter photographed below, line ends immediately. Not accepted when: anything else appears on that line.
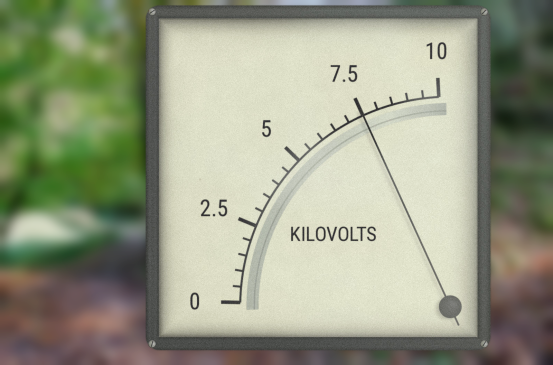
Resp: 7.5 kV
